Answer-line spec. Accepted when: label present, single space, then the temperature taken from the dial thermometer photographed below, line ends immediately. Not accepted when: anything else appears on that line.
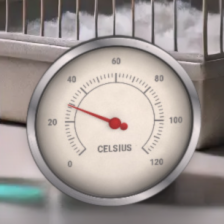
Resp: 30 °C
